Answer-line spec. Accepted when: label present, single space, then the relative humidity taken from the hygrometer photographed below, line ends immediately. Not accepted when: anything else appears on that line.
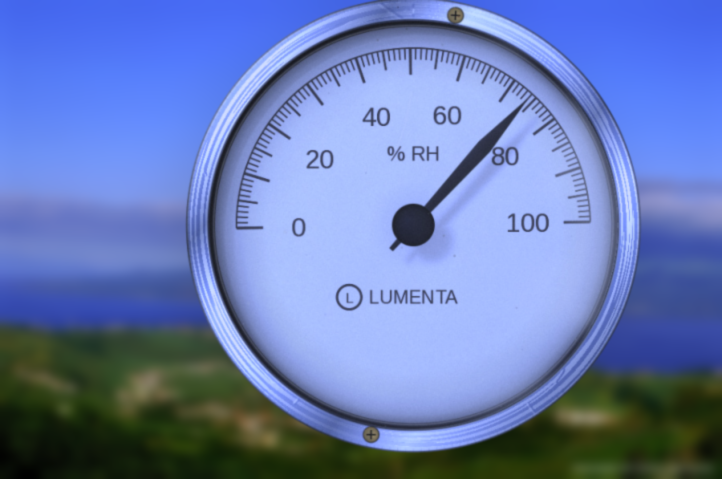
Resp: 74 %
